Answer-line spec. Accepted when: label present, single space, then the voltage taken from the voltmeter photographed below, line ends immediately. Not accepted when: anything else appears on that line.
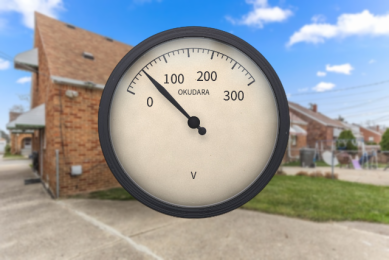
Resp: 50 V
